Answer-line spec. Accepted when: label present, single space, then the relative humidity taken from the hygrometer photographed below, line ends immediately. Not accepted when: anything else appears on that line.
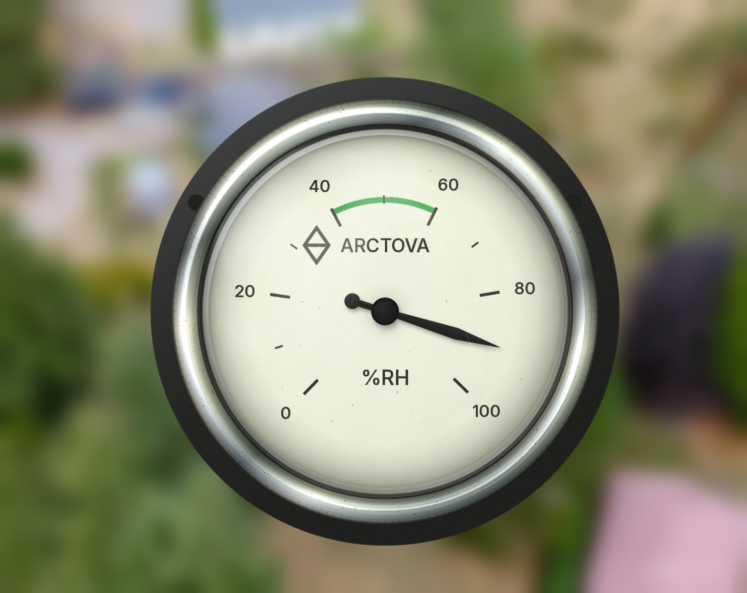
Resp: 90 %
